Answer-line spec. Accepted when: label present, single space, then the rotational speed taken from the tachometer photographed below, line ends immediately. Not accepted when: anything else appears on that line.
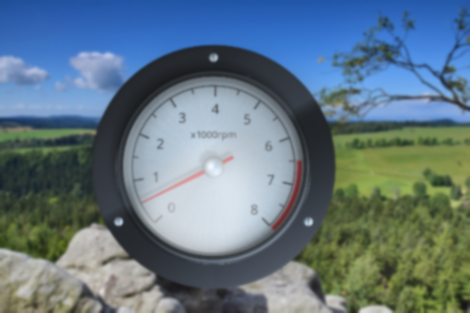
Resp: 500 rpm
